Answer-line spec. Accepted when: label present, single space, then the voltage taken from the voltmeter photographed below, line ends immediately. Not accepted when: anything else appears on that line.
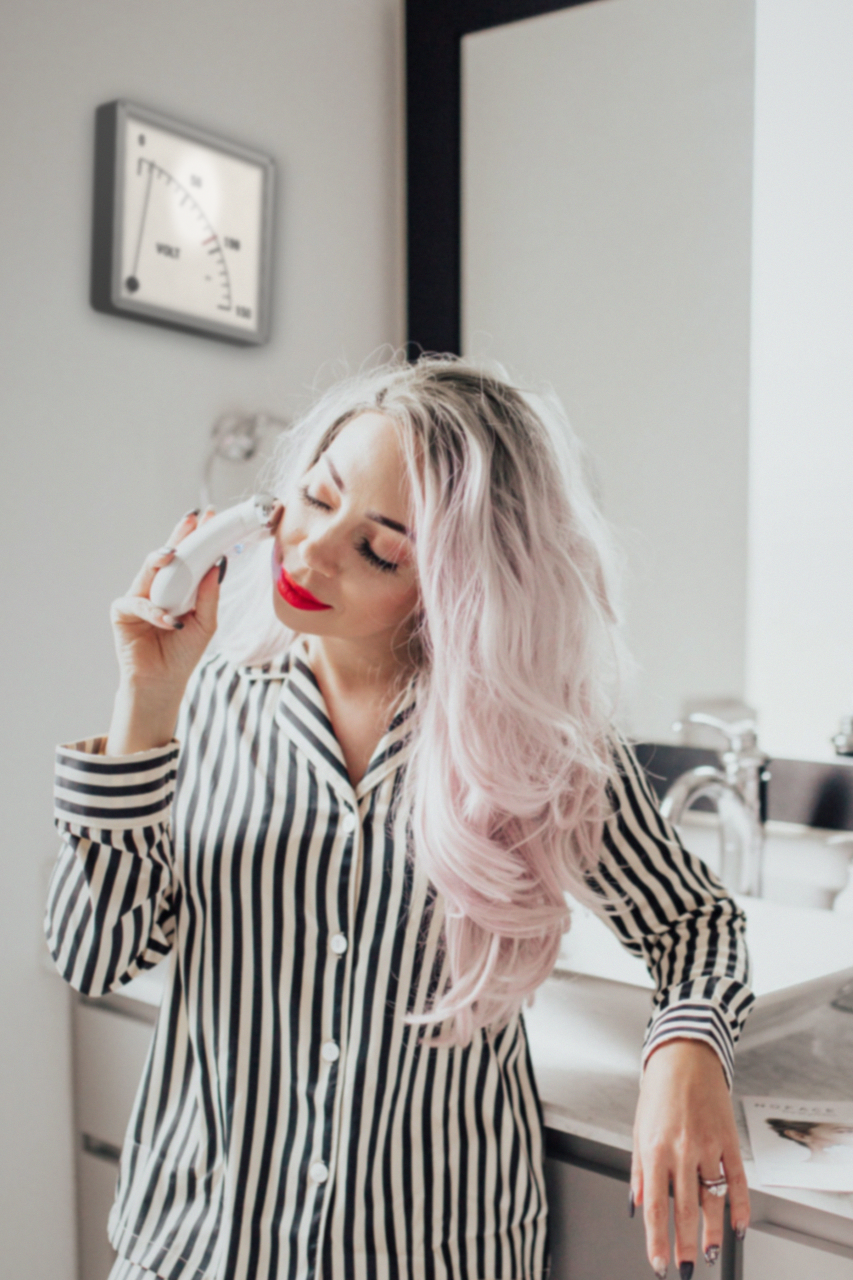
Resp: 10 V
